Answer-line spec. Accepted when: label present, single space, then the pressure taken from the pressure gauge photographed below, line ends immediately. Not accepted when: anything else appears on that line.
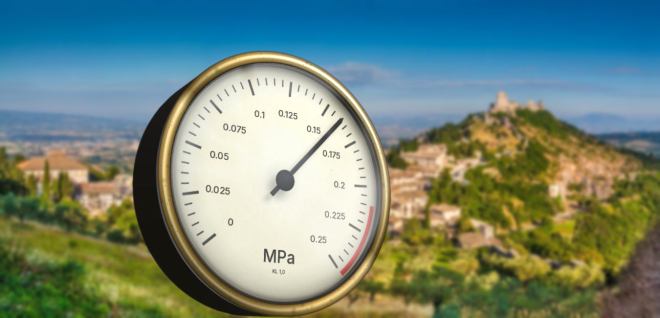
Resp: 0.16 MPa
